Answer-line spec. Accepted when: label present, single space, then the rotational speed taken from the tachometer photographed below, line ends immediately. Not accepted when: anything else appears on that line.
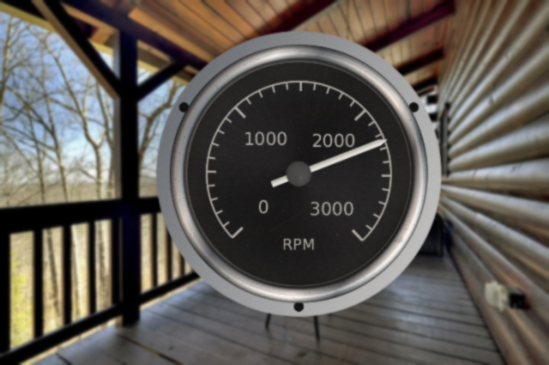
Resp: 2250 rpm
